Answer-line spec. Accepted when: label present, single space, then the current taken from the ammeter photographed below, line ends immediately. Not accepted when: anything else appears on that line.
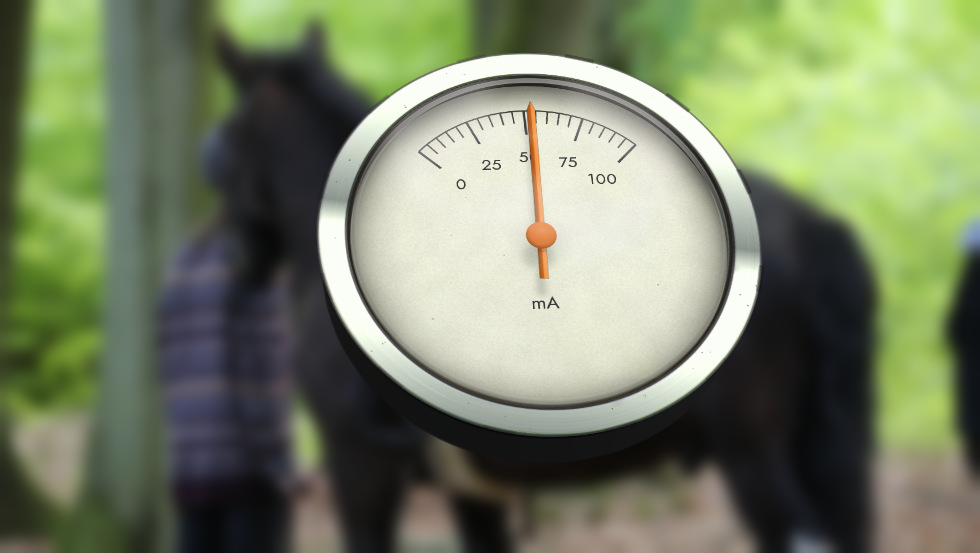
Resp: 52.5 mA
